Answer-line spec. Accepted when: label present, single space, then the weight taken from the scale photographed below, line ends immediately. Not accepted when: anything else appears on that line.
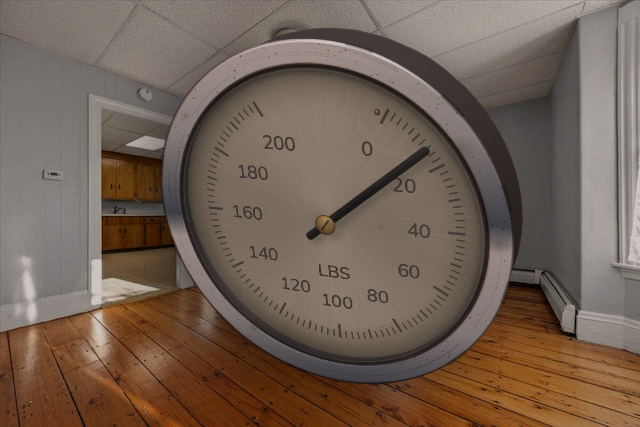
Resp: 14 lb
